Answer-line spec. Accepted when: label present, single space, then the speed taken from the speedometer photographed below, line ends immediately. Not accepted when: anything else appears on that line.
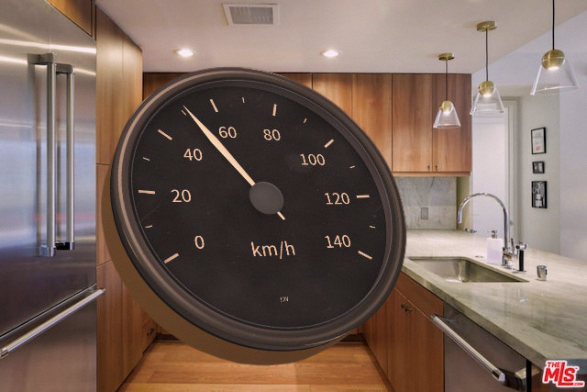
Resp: 50 km/h
